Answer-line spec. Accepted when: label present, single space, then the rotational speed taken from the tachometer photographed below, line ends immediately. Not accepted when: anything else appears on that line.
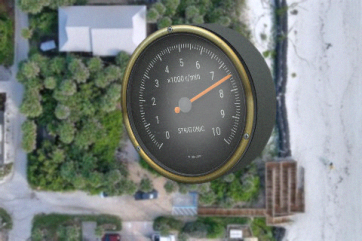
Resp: 7500 rpm
